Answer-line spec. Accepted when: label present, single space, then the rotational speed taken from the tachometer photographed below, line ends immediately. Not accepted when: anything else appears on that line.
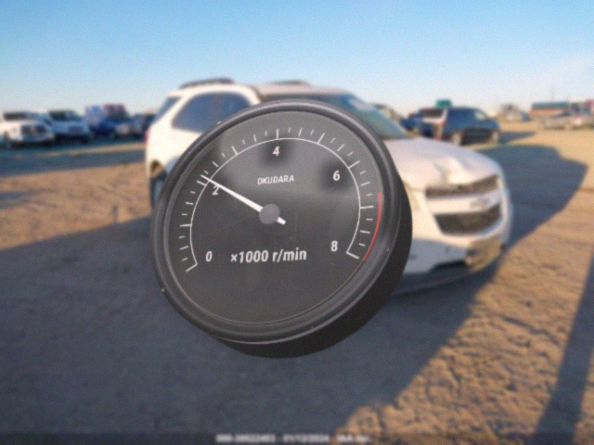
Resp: 2125 rpm
